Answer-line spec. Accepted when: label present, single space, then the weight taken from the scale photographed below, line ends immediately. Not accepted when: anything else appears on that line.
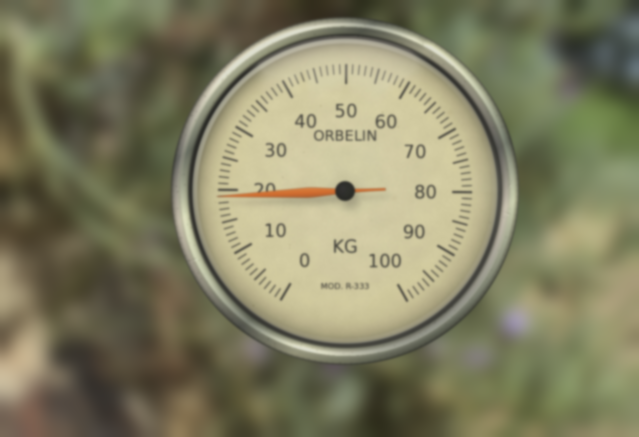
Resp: 19 kg
